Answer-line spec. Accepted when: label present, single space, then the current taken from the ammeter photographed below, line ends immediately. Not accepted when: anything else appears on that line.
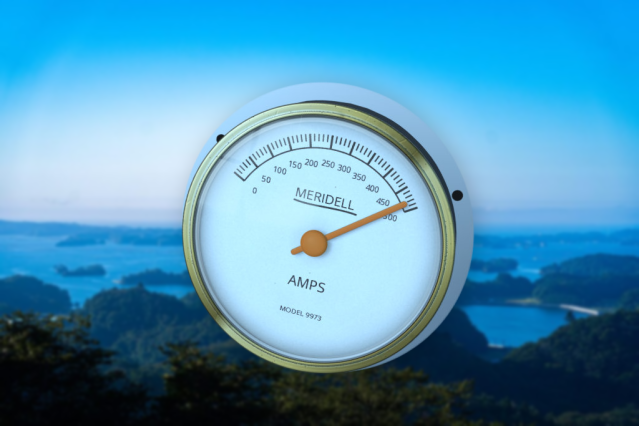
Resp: 480 A
